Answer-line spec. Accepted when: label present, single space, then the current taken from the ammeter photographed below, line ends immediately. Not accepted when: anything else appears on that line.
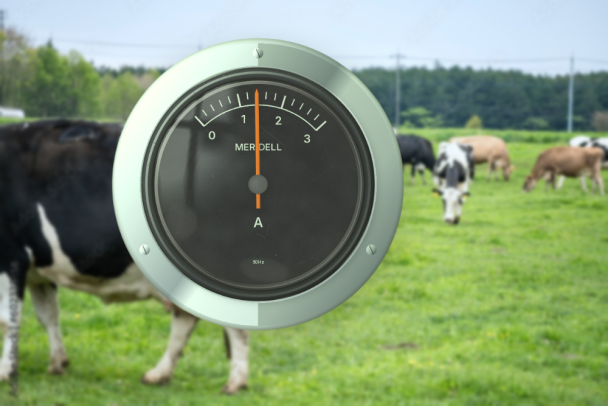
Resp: 1.4 A
